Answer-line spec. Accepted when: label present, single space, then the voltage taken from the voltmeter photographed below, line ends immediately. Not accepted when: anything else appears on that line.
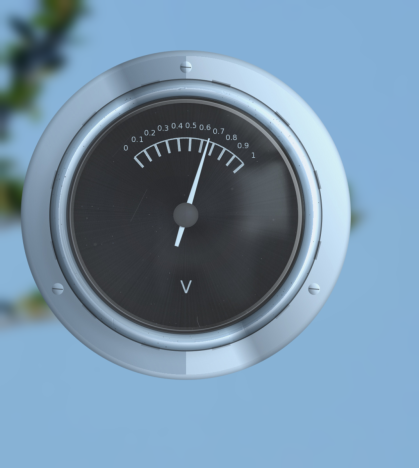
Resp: 0.65 V
